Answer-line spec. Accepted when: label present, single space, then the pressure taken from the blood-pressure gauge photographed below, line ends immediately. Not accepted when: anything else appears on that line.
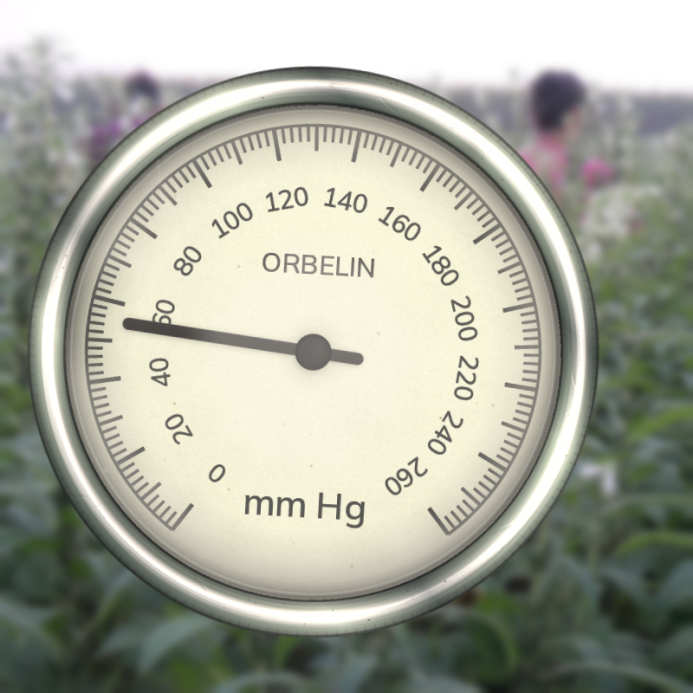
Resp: 55 mmHg
